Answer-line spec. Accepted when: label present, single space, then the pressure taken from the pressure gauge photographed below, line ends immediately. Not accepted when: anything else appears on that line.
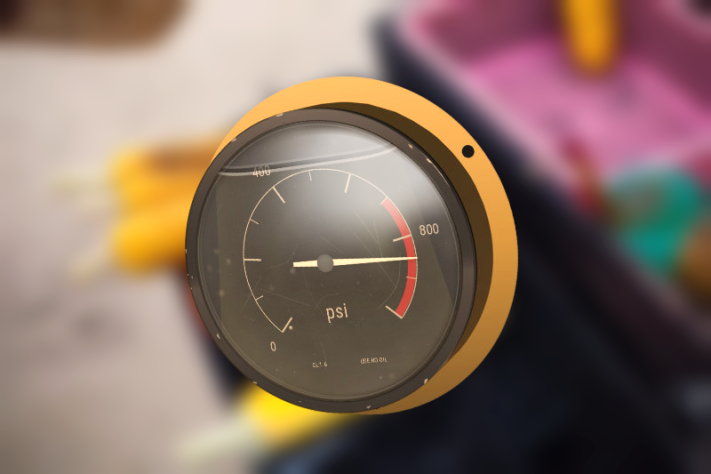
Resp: 850 psi
